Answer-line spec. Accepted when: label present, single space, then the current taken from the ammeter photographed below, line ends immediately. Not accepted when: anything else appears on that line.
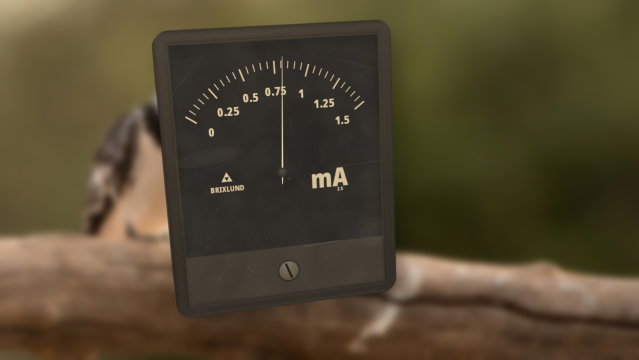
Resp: 0.8 mA
